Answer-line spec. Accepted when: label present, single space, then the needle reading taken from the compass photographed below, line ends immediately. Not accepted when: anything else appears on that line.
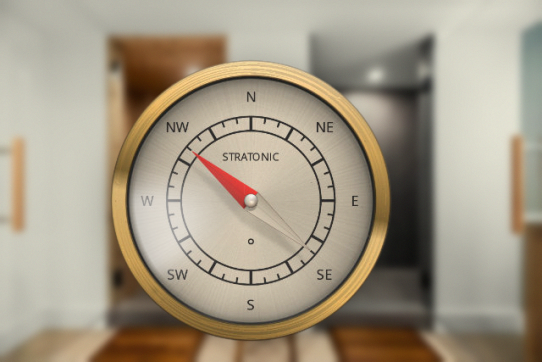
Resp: 310 °
